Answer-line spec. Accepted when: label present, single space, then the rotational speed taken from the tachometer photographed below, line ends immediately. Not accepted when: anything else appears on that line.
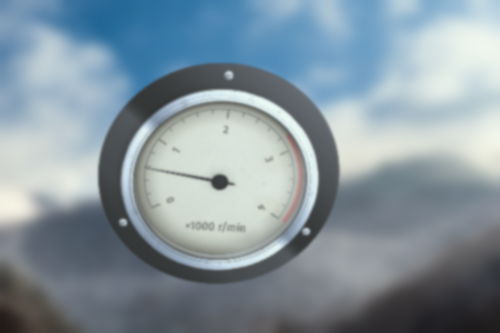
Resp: 600 rpm
